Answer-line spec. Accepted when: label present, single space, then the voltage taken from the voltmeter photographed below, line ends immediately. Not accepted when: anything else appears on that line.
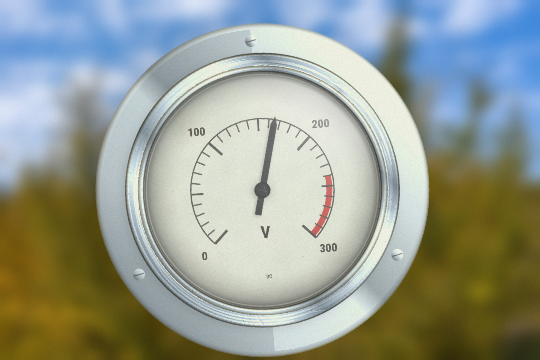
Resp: 165 V
